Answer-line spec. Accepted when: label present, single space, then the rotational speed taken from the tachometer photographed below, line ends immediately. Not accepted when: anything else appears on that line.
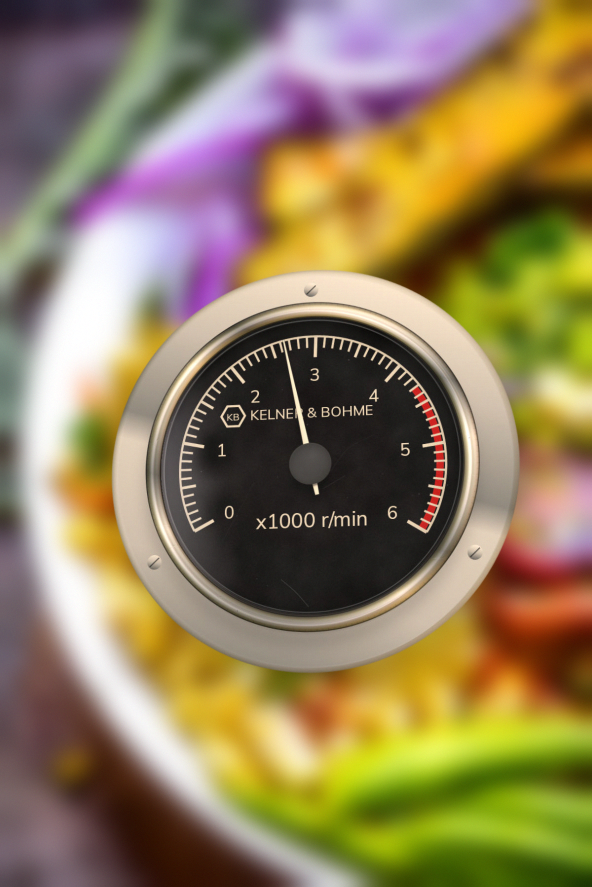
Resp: 2650 rpm
